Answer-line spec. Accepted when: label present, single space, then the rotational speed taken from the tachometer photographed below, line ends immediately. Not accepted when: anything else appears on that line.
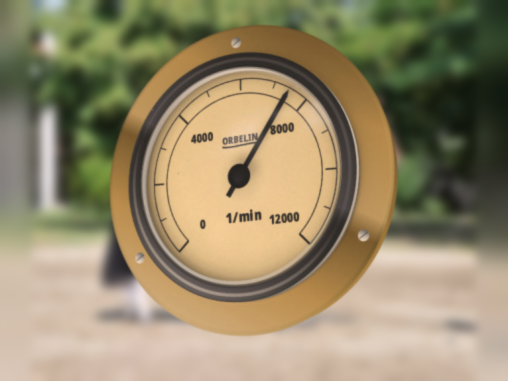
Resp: 7500 rpm
